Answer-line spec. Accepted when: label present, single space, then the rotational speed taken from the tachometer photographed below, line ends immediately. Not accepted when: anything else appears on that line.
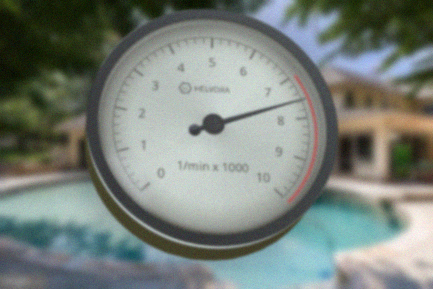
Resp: 7600 rpm
